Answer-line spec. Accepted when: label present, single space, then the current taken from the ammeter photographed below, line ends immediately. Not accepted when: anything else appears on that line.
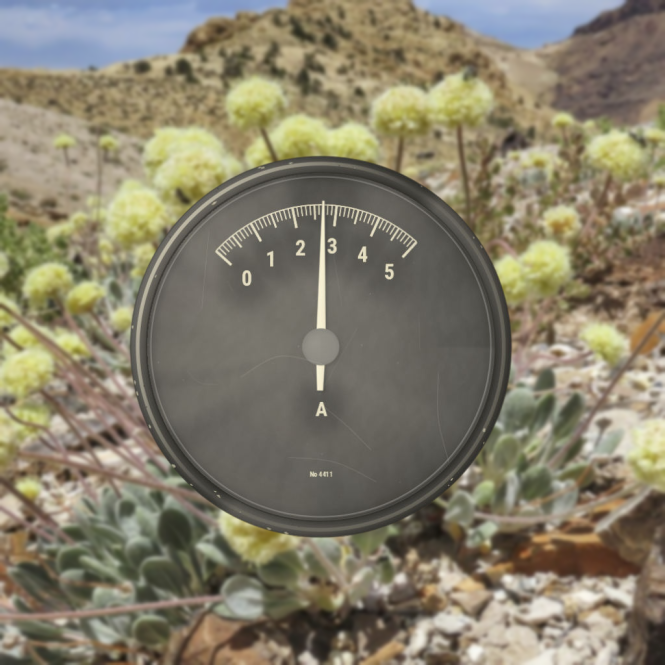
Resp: 2.7 A
